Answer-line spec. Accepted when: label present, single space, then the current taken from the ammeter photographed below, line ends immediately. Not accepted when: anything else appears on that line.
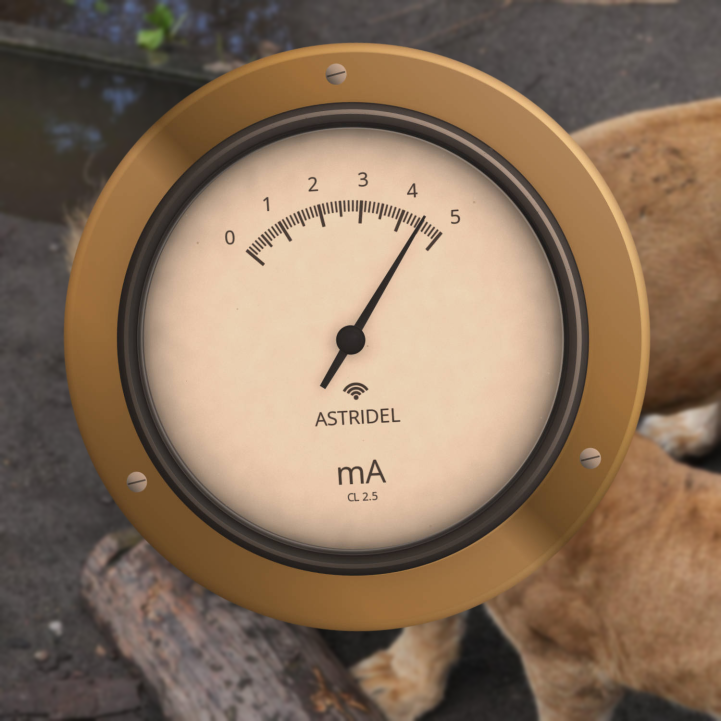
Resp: 4.5 mA
